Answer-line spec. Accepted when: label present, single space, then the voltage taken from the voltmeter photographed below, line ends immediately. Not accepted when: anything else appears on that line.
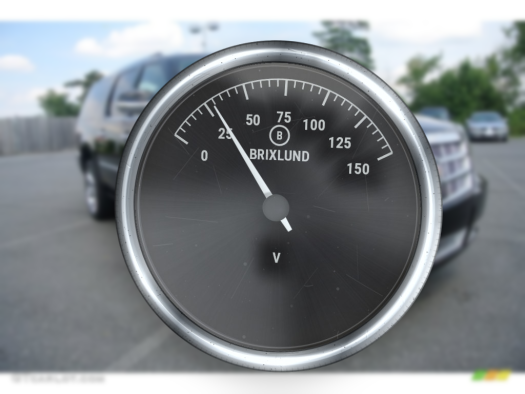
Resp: 30 V
